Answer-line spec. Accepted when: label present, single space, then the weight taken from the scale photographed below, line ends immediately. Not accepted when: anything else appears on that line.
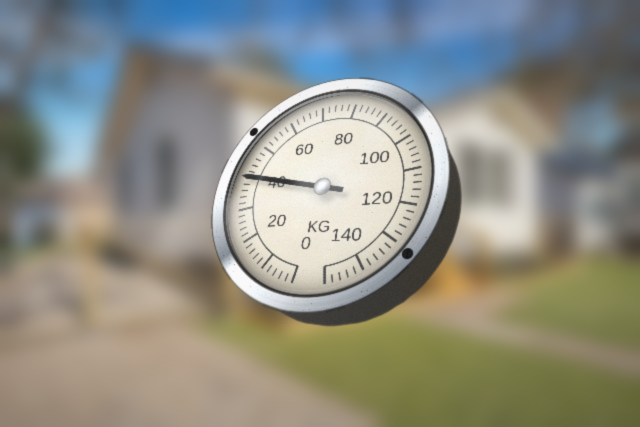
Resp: 40 kg
